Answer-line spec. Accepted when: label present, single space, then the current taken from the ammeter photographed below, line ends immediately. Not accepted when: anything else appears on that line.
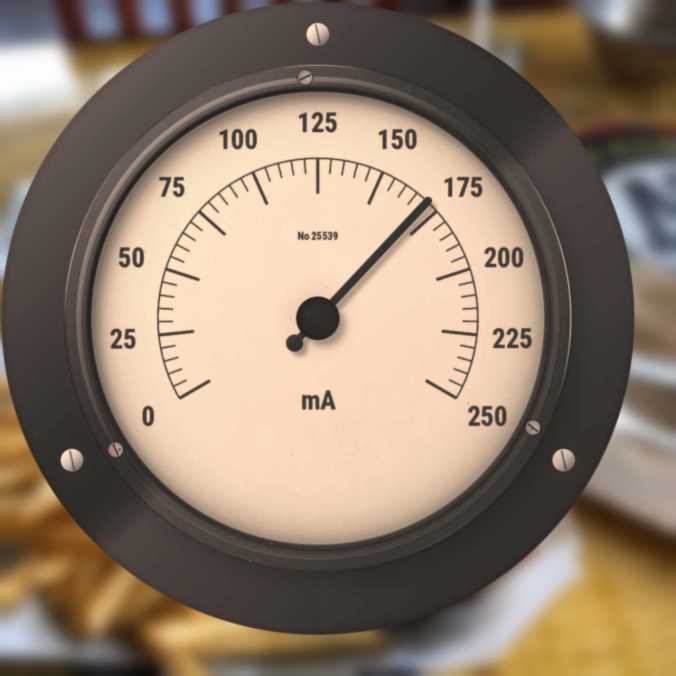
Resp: 170 mA
